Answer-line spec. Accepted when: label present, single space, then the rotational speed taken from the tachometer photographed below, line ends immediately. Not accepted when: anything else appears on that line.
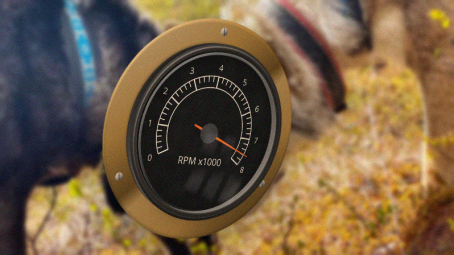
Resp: 7600 rpm
